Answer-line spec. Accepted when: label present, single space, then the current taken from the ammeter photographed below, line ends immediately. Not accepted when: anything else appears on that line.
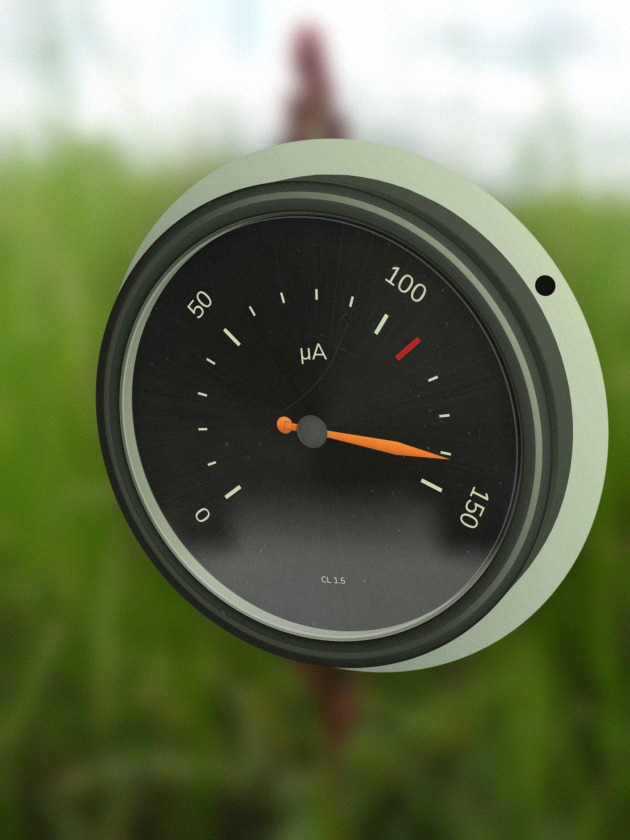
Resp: 140 µA
